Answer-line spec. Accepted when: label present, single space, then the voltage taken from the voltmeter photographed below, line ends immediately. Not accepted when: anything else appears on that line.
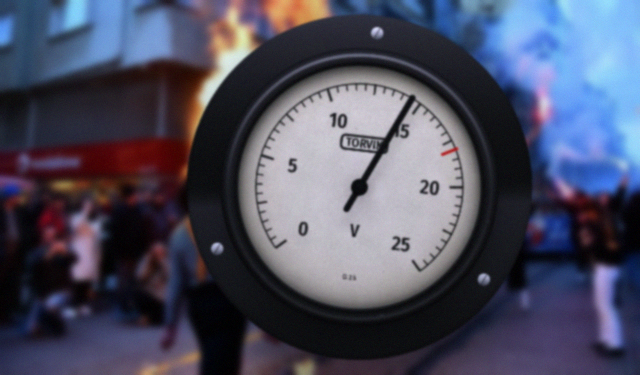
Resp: 14.5 V
